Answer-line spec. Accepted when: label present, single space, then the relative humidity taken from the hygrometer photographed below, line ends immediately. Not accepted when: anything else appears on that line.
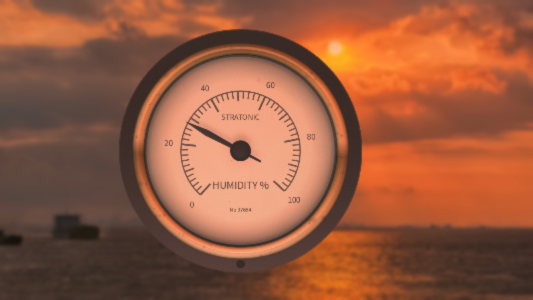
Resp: 28 %
